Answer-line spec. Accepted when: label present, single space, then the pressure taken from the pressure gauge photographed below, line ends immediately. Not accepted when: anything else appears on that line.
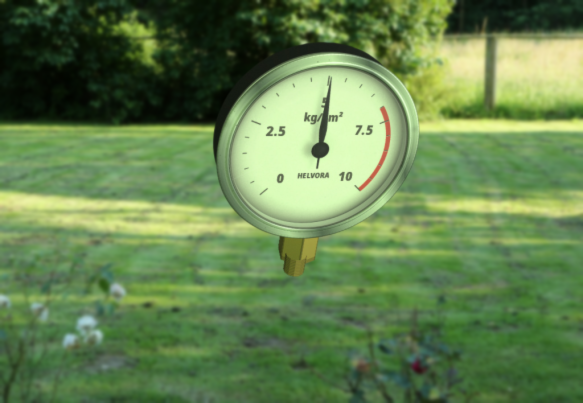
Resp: 5 kg/cm²
